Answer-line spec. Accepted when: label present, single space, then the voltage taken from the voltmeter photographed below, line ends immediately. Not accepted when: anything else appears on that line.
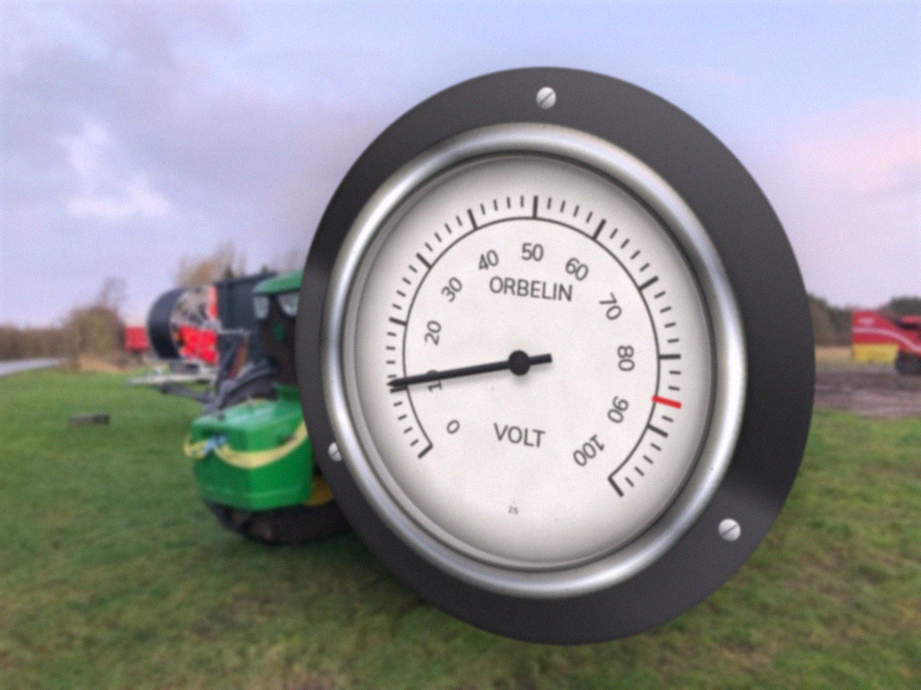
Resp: 11 V
